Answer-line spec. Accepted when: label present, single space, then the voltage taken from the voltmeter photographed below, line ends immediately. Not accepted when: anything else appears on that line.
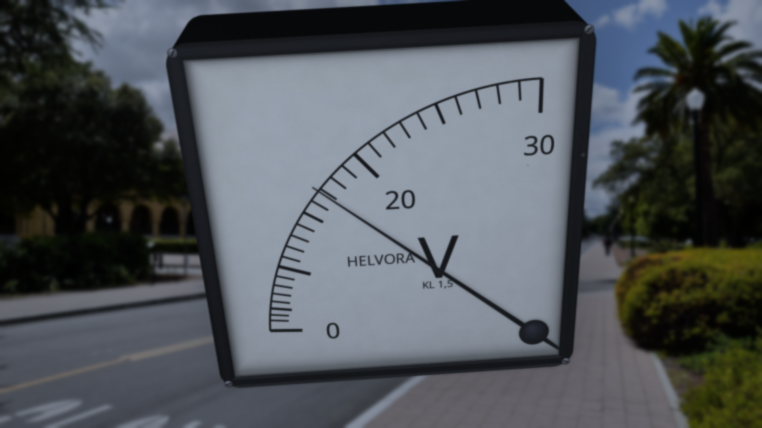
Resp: 17 V
